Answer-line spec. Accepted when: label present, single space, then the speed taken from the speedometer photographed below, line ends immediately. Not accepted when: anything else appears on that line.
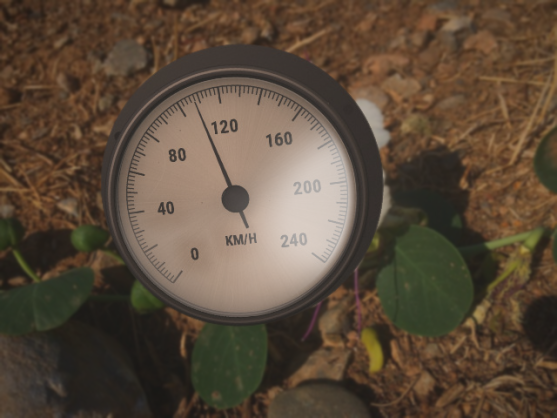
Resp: 108 km/h
